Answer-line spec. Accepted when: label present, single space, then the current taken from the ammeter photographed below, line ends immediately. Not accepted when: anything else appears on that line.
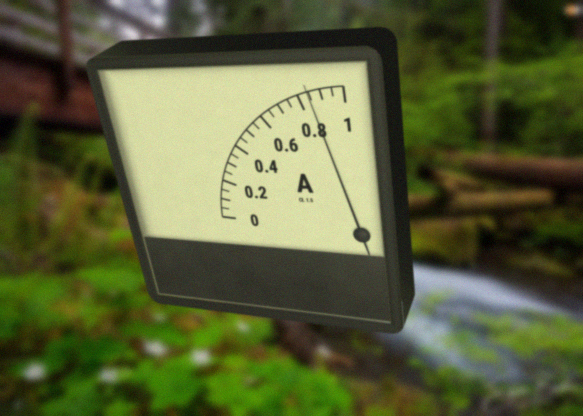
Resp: 0.85 A
